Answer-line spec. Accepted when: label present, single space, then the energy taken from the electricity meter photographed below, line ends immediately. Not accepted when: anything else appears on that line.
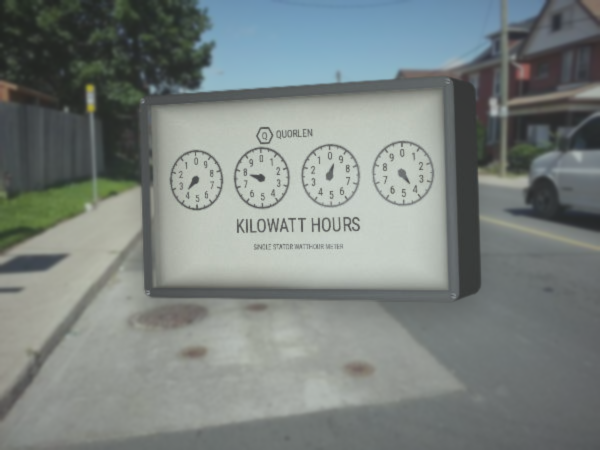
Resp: 3794 kWh
